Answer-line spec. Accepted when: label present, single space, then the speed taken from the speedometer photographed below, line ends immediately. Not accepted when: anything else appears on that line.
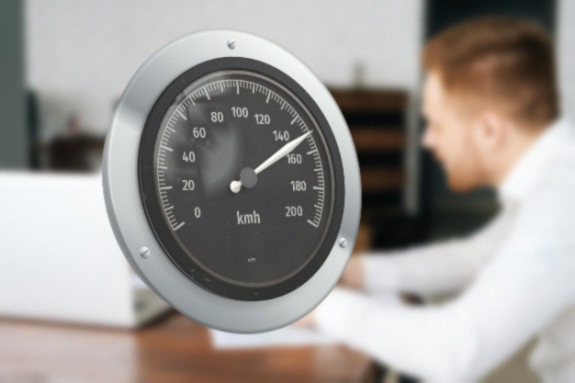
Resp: 150 km/h
